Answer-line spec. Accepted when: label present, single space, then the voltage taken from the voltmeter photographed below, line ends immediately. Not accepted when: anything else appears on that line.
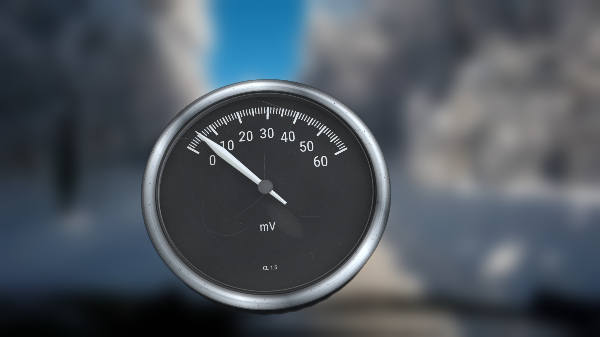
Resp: 5 mV
